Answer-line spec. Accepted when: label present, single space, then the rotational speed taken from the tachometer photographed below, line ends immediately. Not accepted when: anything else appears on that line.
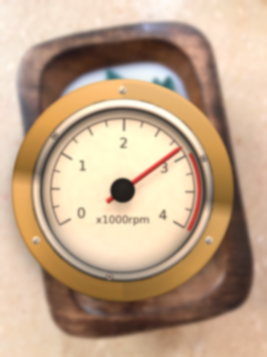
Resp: 2875 rpm
